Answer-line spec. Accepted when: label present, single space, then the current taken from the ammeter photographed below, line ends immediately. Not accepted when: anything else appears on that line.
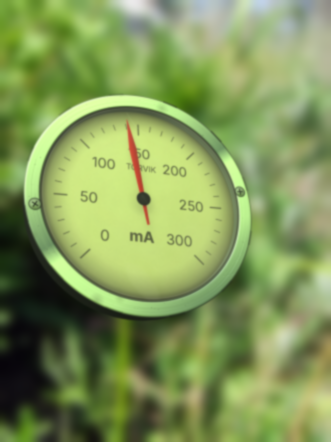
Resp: 140 mA
